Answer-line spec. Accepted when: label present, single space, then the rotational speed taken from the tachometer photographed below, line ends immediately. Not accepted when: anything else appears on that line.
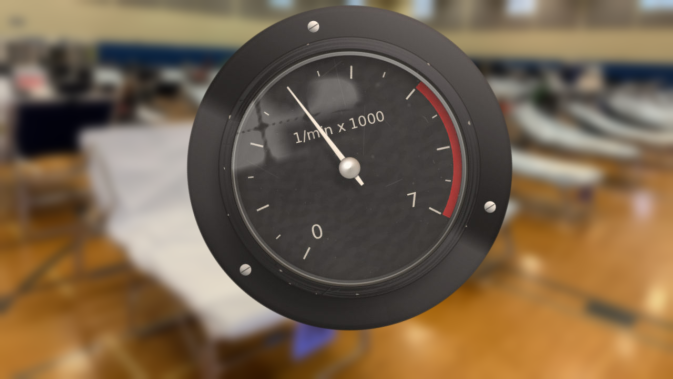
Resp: 3000 rpm
